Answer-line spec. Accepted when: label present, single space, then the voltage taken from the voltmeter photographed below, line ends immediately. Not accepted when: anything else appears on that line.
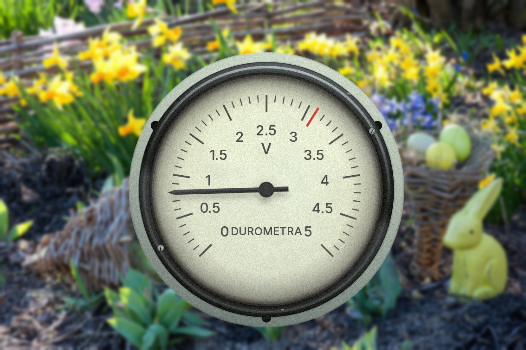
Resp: 0.8 V
